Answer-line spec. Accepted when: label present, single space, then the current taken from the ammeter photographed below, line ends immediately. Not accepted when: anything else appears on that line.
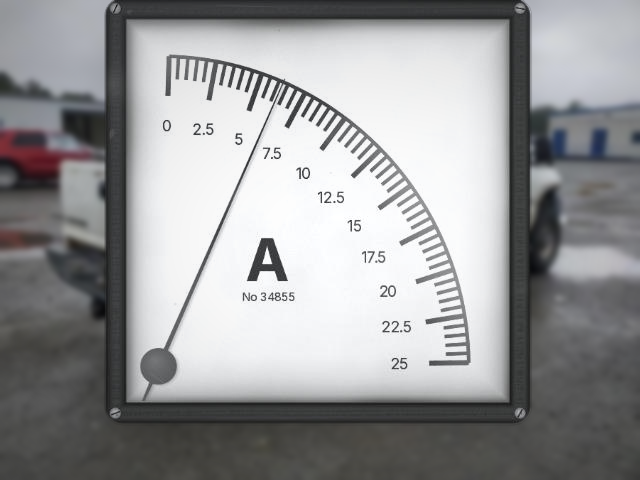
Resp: 6.25 A
